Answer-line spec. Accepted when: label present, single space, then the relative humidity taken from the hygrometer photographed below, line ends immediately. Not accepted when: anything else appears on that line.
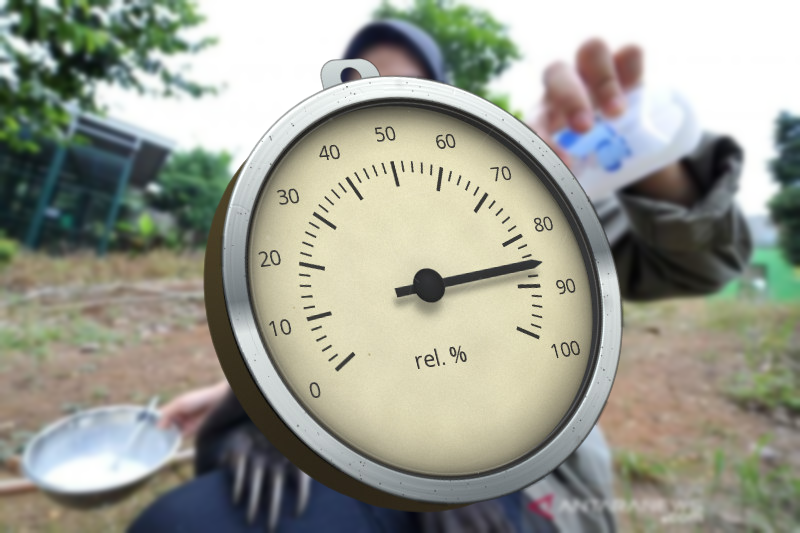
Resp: 86 %
